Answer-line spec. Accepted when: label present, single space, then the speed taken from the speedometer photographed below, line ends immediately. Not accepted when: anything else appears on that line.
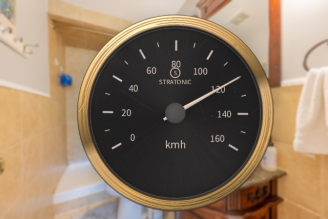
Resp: 120 km/h
